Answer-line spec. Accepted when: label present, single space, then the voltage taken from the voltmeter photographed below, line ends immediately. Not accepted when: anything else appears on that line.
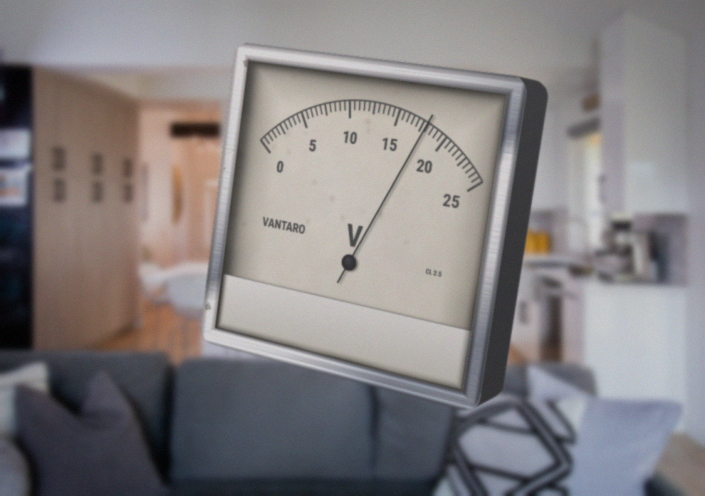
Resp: 18 V
